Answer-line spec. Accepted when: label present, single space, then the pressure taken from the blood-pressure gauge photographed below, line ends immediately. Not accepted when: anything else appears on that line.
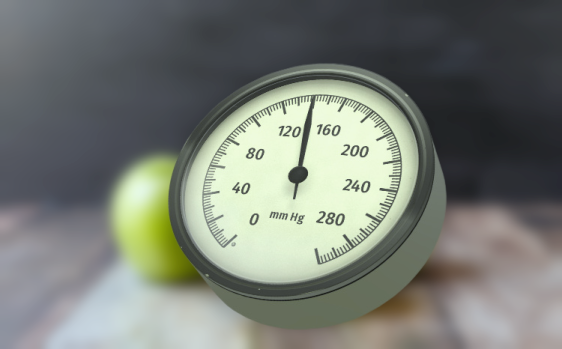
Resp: 140 mmHg
